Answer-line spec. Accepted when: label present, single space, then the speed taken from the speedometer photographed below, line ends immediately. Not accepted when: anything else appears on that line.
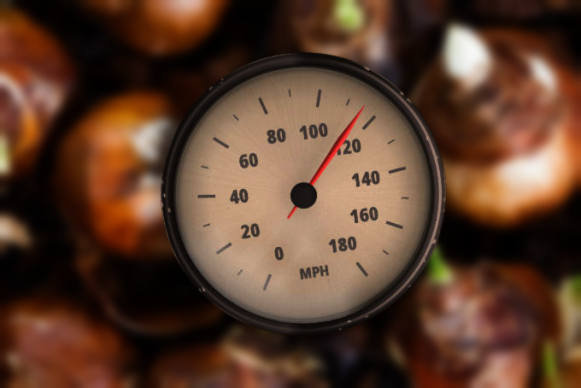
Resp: 115 mph
